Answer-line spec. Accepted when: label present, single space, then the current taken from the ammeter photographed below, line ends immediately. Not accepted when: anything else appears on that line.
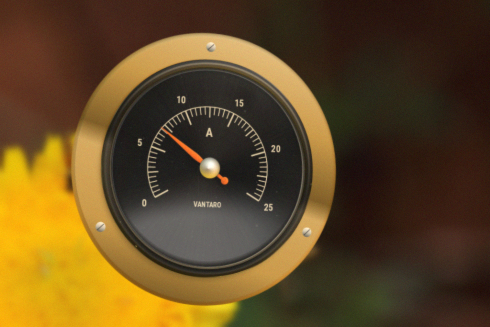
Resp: 7 A
